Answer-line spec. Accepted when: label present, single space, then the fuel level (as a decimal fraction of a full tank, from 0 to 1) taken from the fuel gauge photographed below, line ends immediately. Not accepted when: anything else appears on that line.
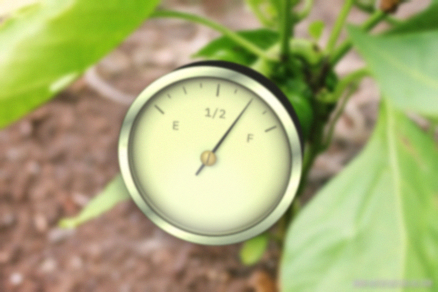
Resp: 0.75
